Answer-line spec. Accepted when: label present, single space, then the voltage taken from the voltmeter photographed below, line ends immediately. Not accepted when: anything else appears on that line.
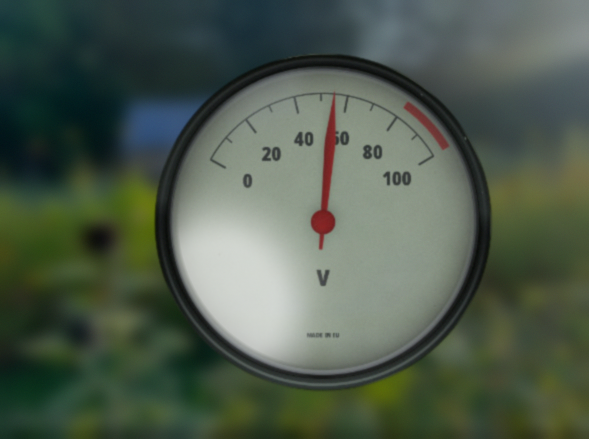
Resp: 55 V
